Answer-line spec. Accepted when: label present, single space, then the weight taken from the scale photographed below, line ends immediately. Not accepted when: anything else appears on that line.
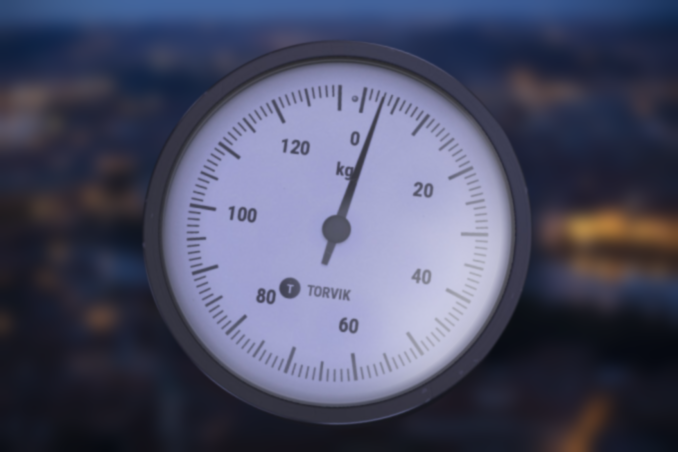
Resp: 3 kg
